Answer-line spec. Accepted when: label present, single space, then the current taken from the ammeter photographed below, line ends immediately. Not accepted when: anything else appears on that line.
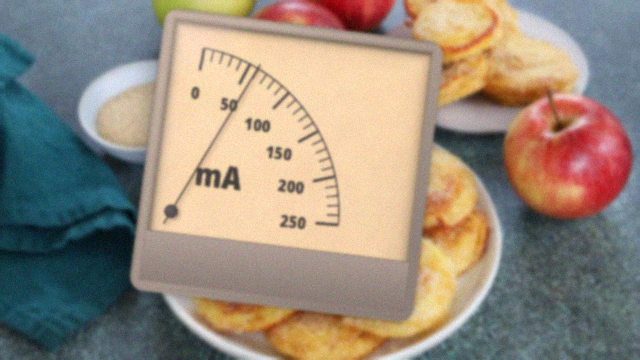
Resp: 60 mA
